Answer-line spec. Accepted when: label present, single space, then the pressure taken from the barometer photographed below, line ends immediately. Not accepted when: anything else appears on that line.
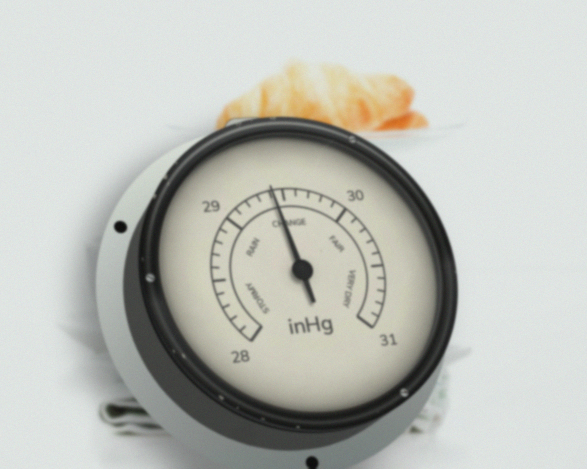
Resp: 29.4 inHg
